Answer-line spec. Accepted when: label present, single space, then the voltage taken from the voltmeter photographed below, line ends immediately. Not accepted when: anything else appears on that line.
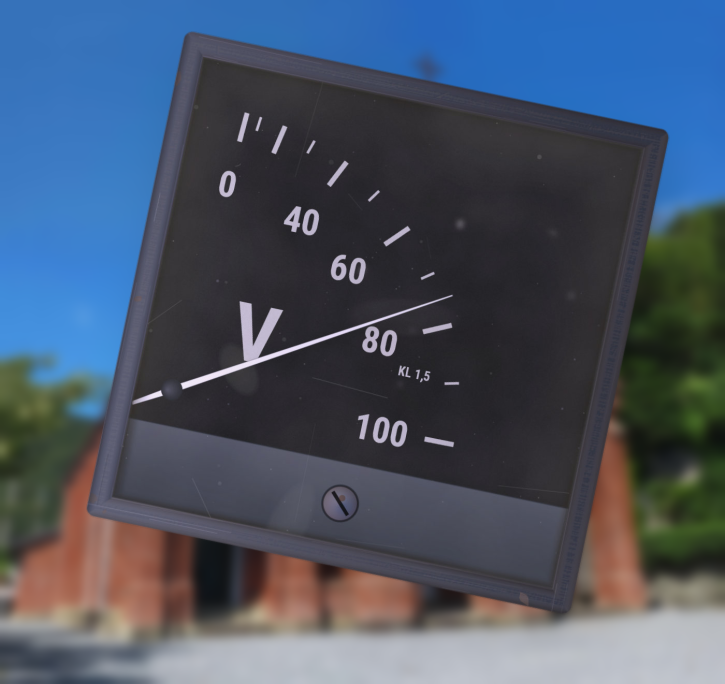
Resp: 75 V
